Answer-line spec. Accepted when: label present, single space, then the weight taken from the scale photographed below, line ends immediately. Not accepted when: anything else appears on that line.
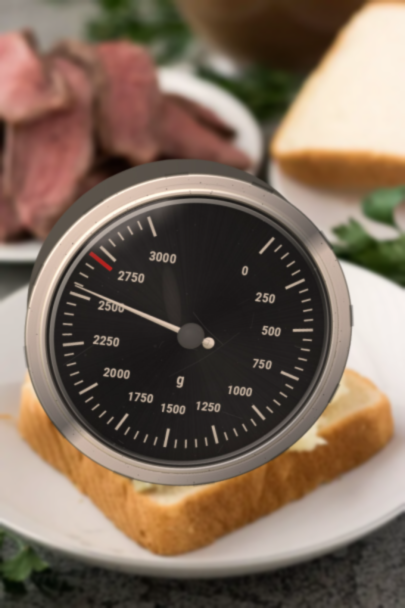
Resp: 2550 g
